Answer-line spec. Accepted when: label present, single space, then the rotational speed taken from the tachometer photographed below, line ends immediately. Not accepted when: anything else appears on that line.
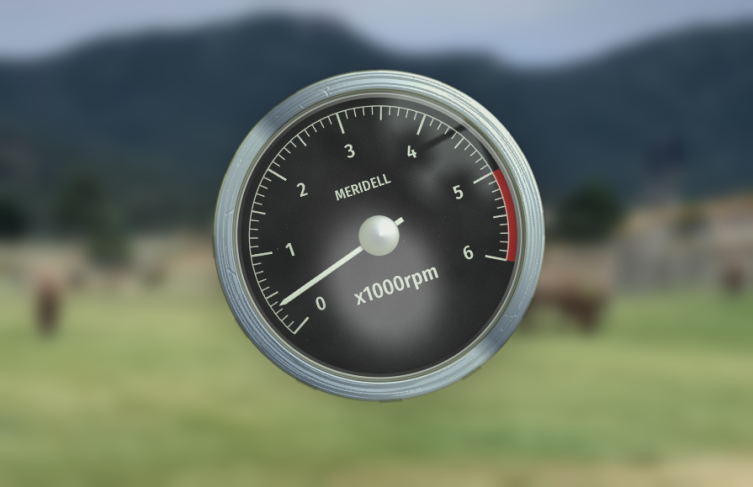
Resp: 350 rpm
